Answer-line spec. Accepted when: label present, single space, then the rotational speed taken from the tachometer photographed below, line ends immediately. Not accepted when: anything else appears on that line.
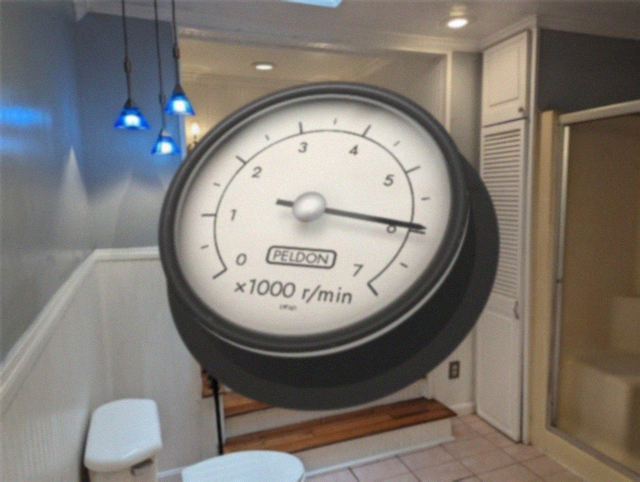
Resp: 6000 rpm
